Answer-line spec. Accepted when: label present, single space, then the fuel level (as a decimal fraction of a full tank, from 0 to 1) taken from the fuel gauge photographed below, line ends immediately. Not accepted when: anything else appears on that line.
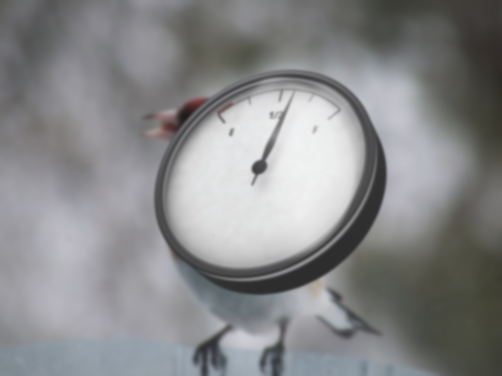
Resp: 0.625
